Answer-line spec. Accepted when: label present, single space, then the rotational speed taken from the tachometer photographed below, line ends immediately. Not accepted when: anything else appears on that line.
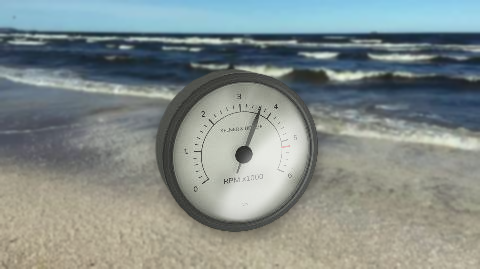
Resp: 3600 rpm
